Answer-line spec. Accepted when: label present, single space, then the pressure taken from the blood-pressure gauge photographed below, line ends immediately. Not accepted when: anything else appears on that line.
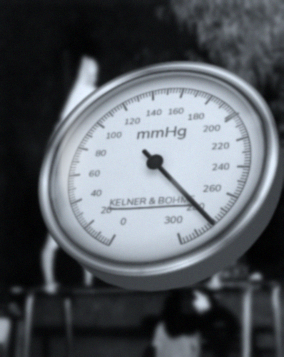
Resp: 280 mmHg
